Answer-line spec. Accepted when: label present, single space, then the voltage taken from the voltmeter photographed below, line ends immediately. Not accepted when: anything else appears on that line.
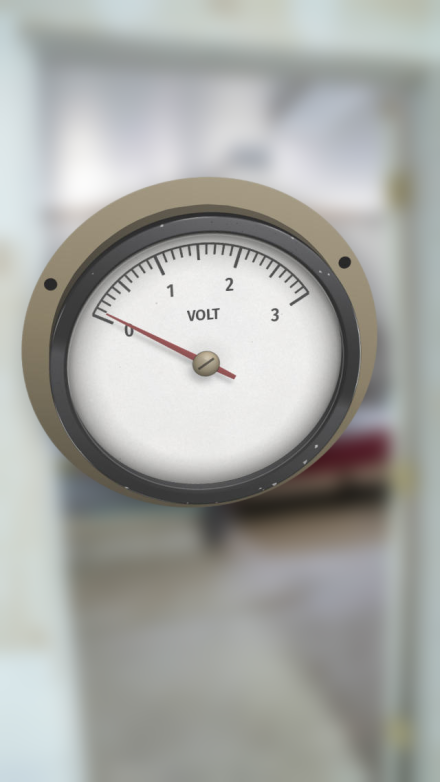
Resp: 0.1 V
